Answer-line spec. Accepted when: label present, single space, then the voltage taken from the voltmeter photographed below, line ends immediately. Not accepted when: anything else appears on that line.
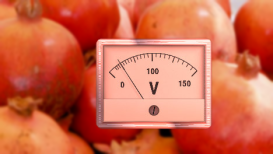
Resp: 50 V
